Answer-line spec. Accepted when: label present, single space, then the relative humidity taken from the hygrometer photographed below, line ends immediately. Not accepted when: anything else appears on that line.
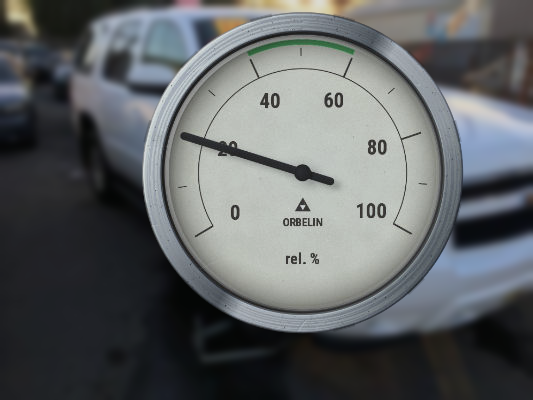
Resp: 20 %
